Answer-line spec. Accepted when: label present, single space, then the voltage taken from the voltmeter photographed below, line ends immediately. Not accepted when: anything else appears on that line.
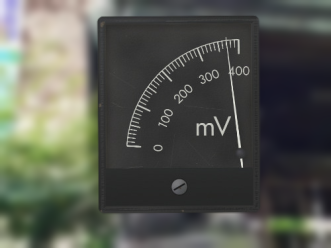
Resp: 370 mV
